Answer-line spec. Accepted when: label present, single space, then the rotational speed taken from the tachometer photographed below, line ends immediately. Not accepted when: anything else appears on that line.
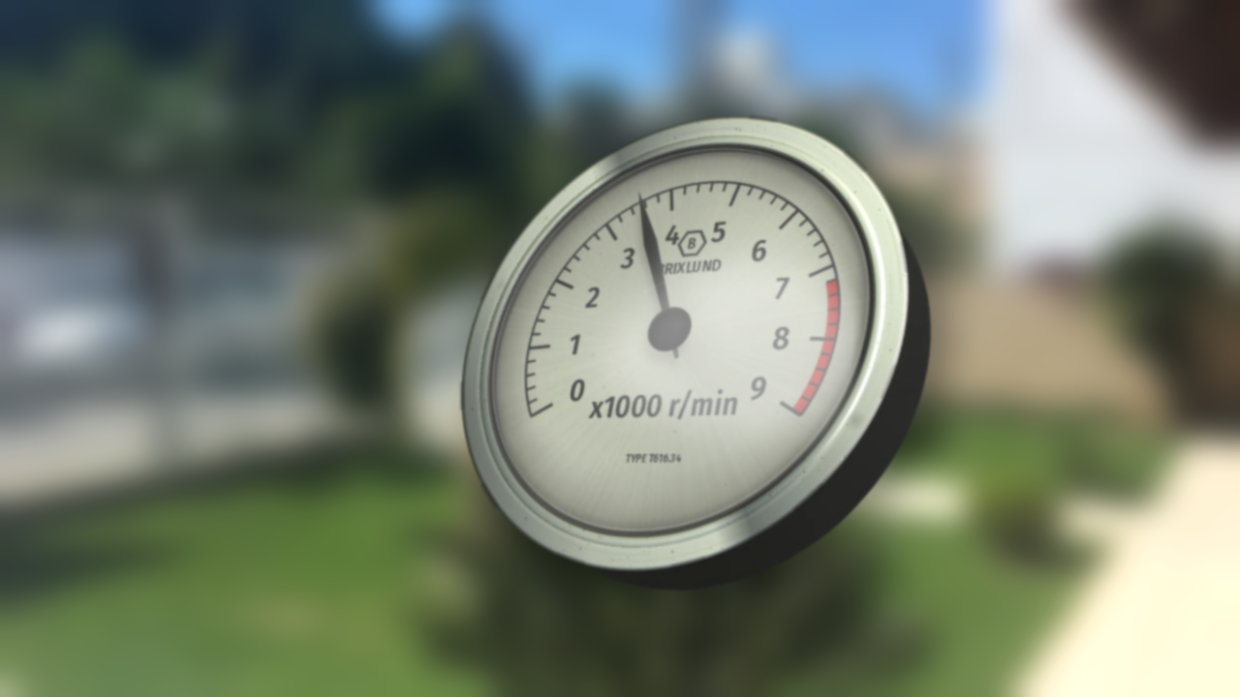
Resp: 3600 rpm
